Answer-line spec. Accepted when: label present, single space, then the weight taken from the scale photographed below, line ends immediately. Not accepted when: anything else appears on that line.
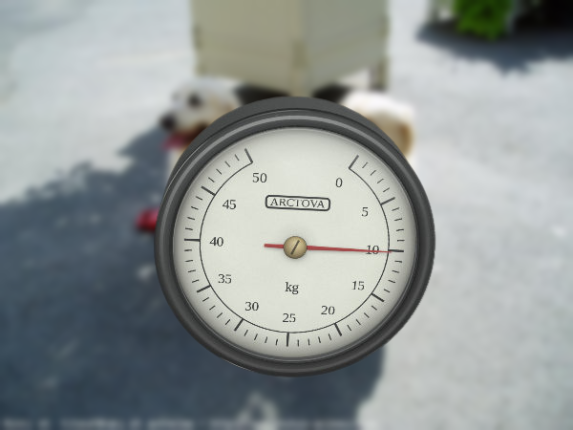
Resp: 10 kg
